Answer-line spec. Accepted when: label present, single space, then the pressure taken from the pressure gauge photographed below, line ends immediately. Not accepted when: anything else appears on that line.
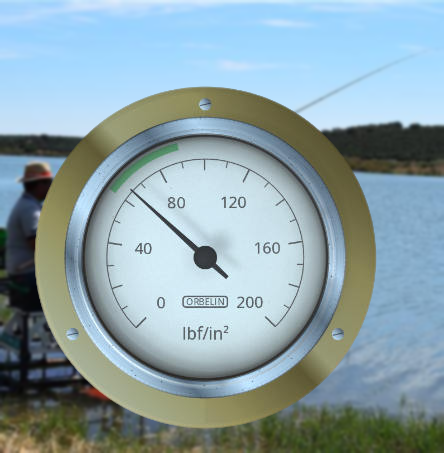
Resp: 65 psi
